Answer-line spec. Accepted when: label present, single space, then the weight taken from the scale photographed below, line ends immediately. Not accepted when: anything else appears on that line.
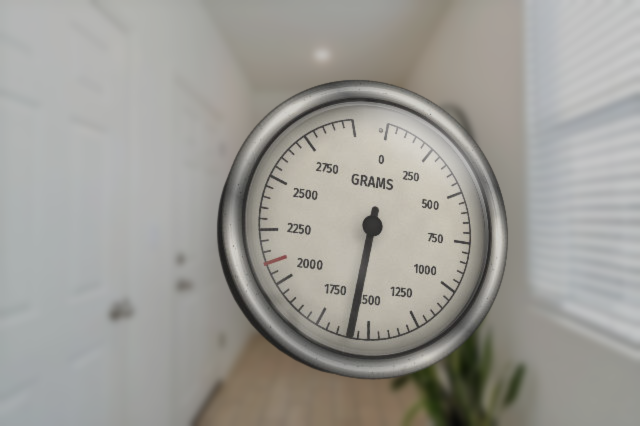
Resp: 1600 g
